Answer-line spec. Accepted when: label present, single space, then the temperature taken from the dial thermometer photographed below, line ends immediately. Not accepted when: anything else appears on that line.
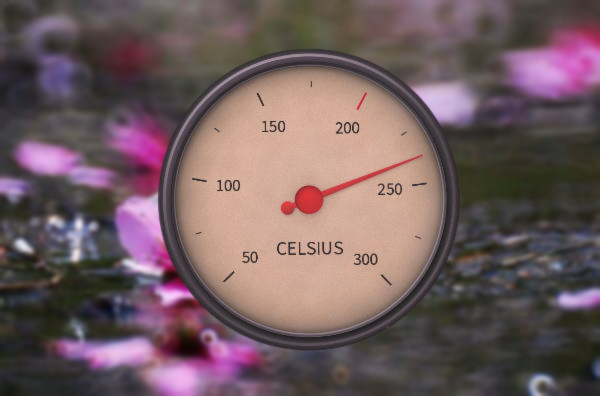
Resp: 237.5 °C
